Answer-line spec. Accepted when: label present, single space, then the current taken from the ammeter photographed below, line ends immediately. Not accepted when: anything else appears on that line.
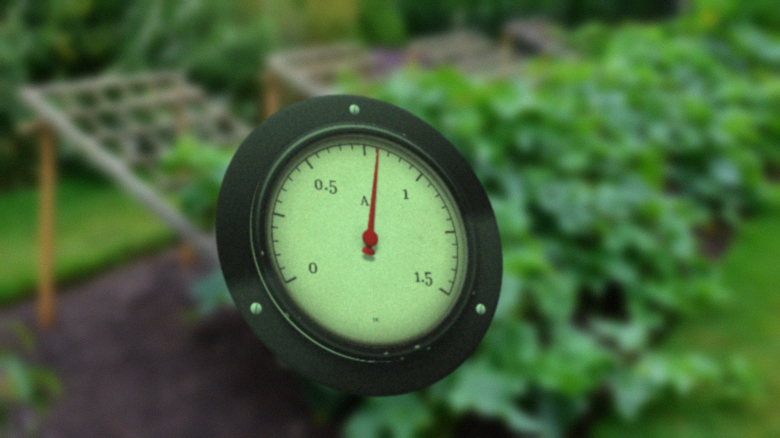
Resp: 0.8 A
